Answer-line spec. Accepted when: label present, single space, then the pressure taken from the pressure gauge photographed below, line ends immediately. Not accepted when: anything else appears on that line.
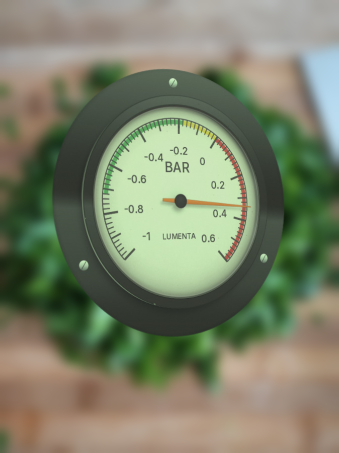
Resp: 0.34 bar
